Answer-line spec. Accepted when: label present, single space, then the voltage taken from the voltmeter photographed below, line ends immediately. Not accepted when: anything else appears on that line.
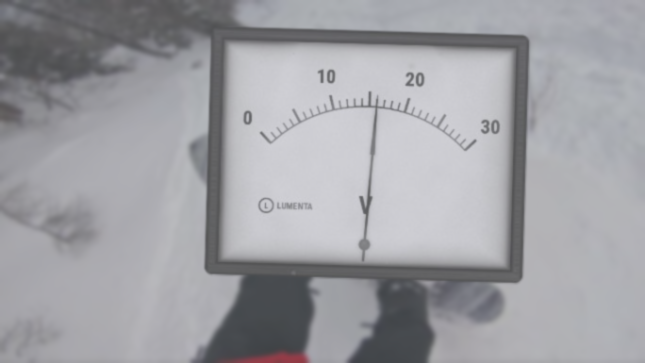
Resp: 16 V
